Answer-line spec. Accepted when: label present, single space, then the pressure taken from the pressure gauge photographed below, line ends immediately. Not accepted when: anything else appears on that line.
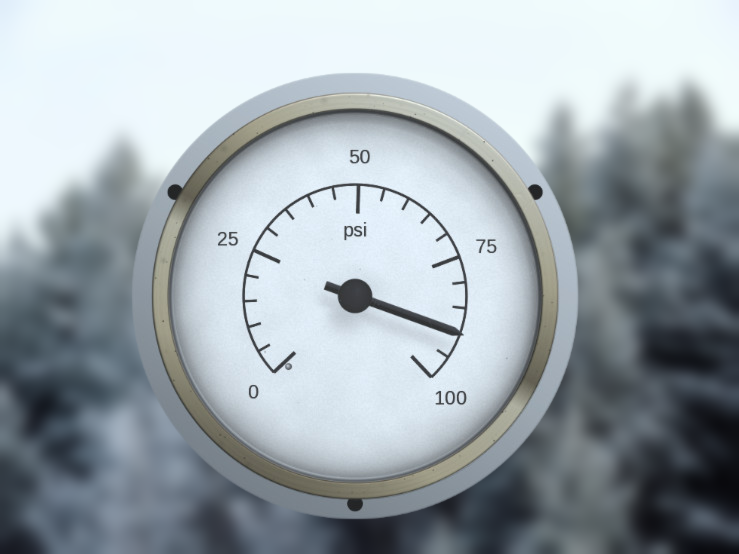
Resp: 90 psi
